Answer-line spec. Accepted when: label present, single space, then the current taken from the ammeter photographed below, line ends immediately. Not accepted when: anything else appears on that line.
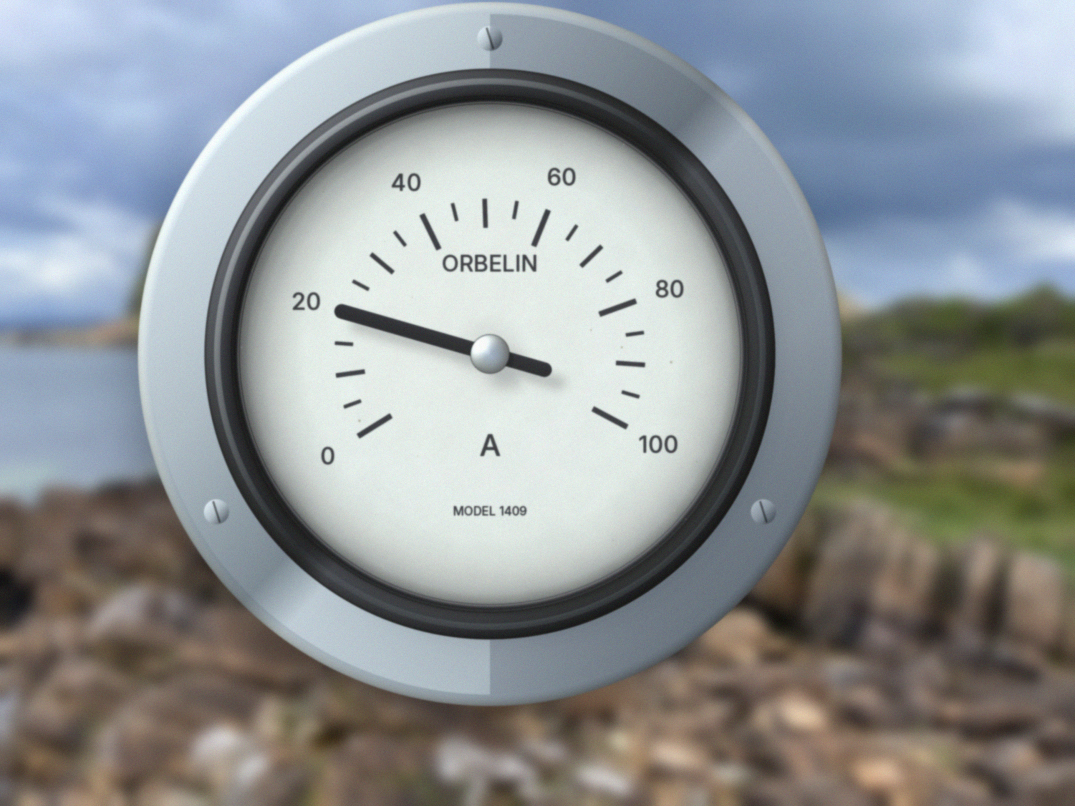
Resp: 20 A
